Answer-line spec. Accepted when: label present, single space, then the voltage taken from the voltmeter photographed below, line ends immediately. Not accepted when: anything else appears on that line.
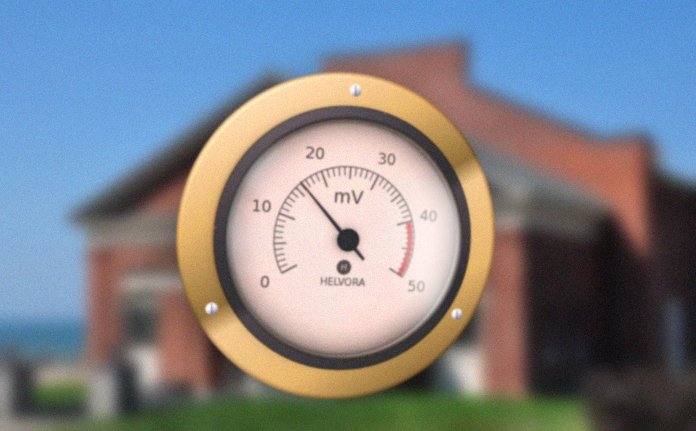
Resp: 16 mV
